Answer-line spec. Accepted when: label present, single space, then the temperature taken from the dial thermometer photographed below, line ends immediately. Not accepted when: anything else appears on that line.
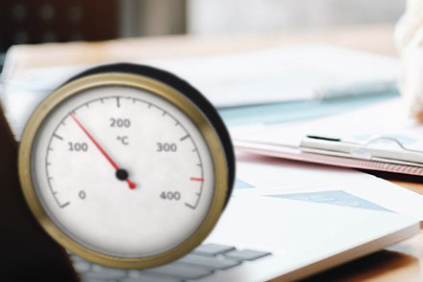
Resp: 140 °C
